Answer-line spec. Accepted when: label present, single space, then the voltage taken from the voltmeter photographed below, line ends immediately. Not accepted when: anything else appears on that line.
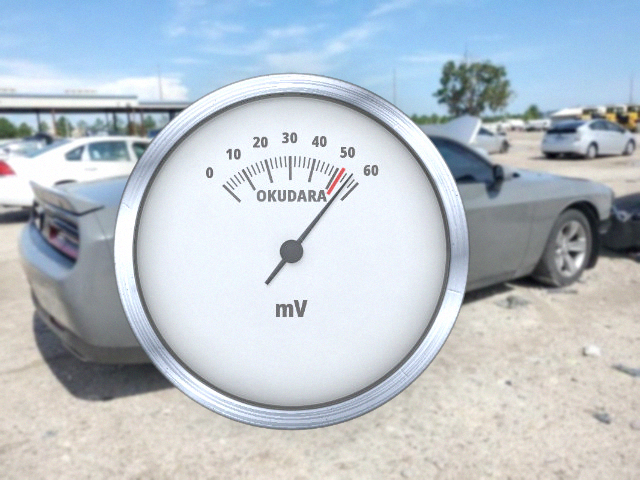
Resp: 56 mV
